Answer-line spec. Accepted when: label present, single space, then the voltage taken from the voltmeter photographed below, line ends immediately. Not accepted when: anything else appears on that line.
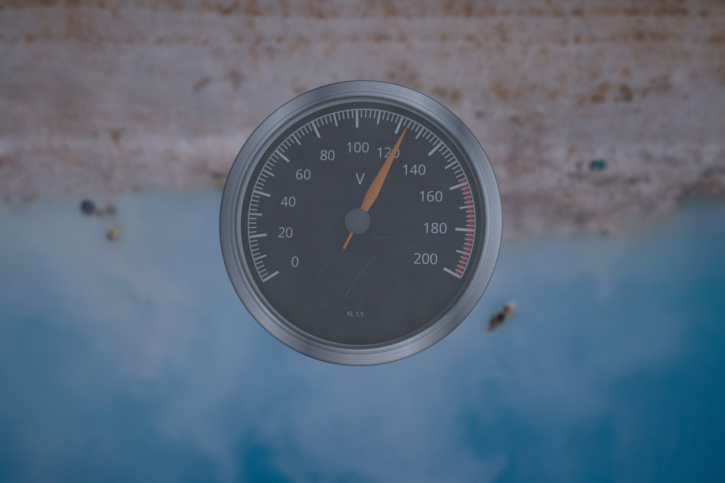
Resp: 124 V
